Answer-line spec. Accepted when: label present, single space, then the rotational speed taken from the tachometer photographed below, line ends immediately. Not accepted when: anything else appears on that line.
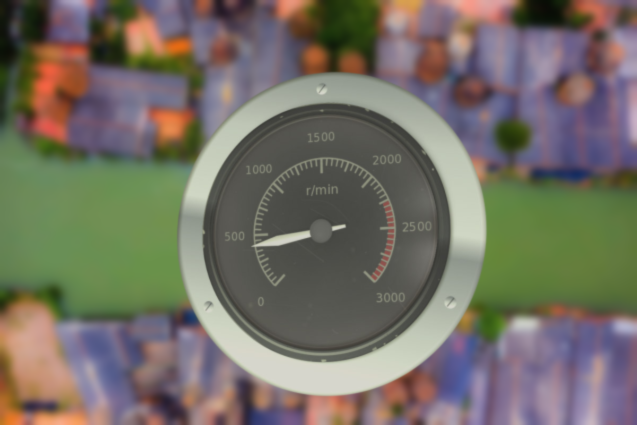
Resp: 400 rpm
